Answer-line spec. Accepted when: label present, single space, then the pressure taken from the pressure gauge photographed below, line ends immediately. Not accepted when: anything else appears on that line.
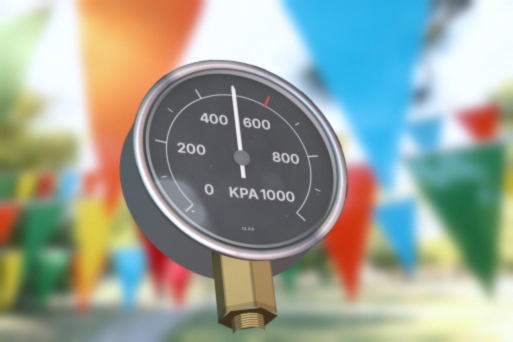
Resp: 500 kPa
